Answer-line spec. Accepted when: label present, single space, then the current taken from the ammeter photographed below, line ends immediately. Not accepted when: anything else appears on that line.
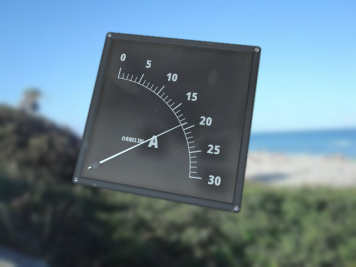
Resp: 19 A
